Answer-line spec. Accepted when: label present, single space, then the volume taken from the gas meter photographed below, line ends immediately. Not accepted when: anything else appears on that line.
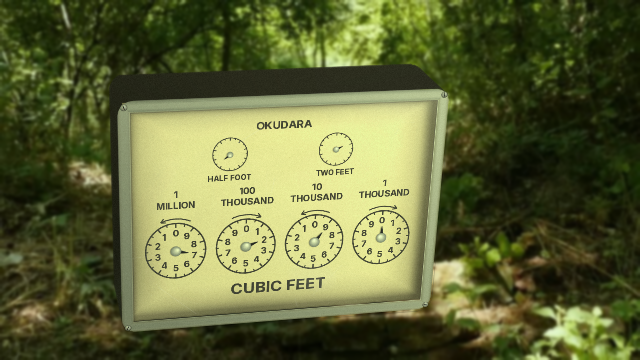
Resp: 719000 ft³
